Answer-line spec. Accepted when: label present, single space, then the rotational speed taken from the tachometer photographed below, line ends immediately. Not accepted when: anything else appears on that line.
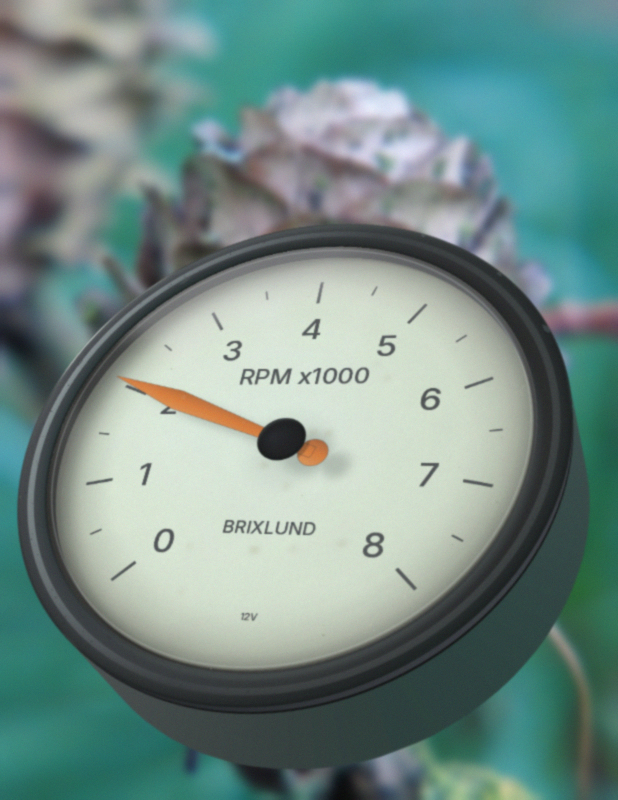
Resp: 2000 rpm
